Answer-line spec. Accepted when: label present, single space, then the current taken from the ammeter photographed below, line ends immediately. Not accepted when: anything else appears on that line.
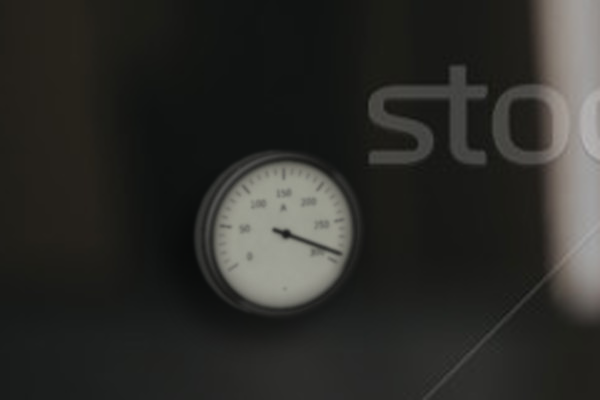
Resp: 290 A
